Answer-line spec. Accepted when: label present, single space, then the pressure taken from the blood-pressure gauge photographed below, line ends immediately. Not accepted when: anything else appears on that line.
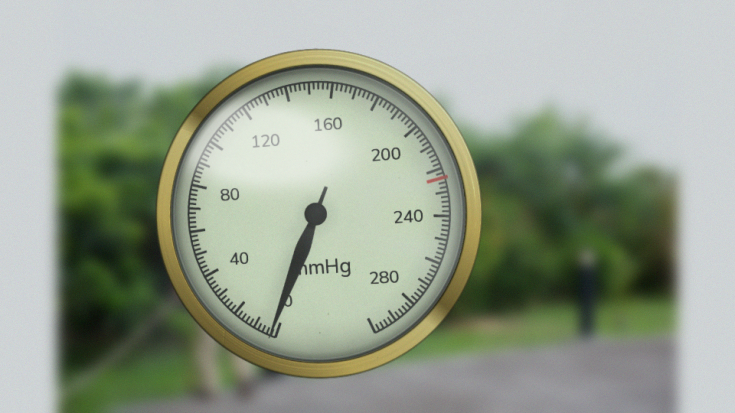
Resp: 2 mmHg
